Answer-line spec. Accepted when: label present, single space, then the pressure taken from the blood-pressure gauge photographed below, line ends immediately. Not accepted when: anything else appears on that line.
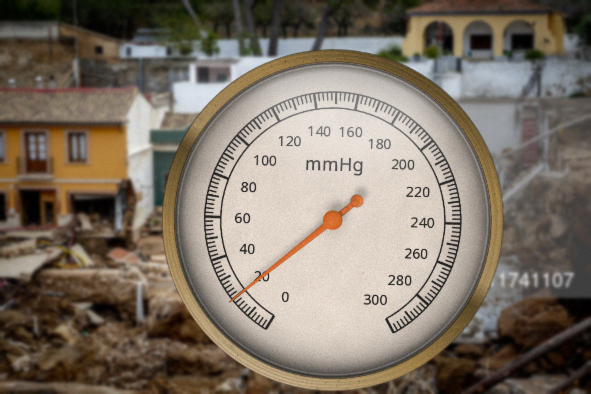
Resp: 20 mmHg
